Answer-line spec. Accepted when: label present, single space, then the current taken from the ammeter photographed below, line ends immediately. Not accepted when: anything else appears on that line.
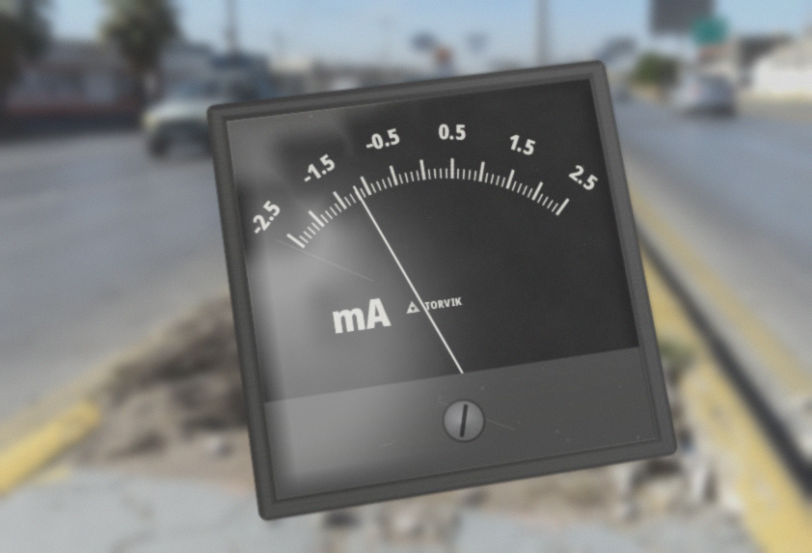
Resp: -1.2 mA
